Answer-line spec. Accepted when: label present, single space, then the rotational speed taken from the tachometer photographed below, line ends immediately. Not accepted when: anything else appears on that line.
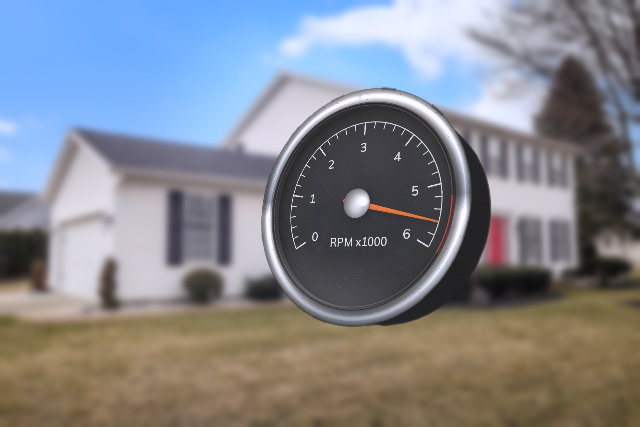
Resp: 5600 rpm
